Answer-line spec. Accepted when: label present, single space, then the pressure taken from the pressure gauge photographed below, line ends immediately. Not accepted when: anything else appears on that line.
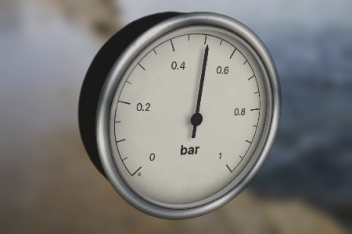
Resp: 0.5 bar
